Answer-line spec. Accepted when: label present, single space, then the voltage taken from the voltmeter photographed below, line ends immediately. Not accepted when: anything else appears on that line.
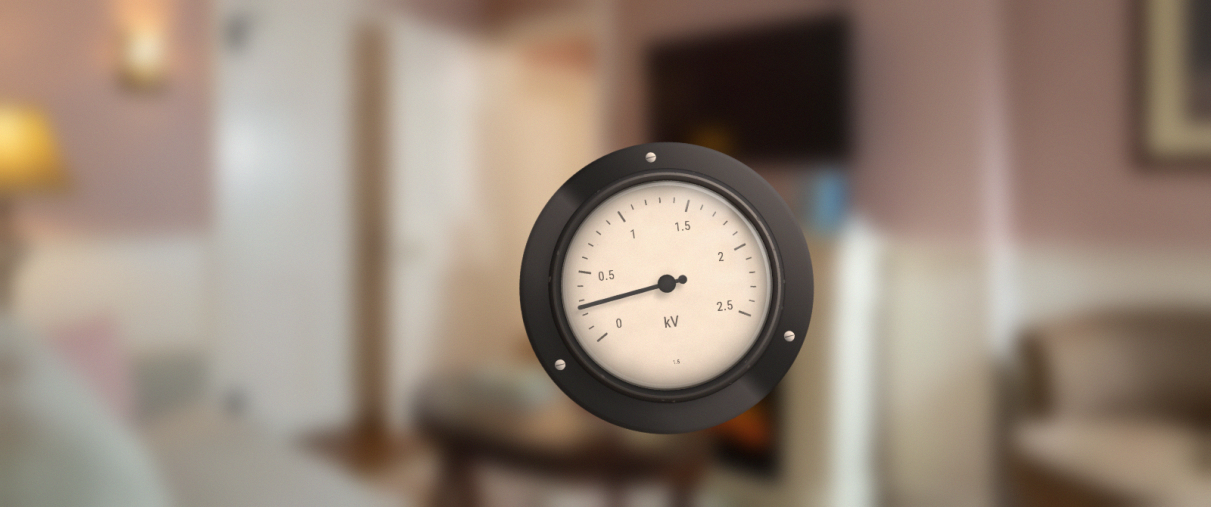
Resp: 0.25 kV
